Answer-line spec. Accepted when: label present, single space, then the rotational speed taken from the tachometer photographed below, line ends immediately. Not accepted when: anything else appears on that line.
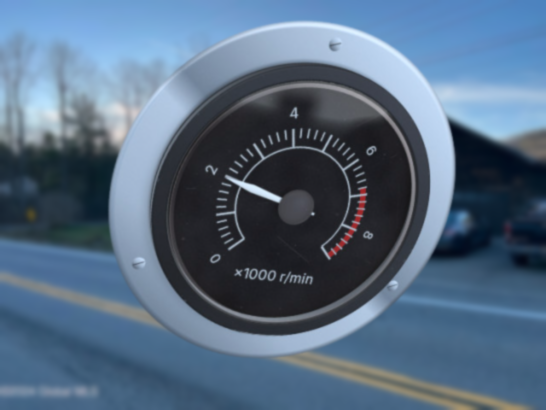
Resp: 2000 rpm
